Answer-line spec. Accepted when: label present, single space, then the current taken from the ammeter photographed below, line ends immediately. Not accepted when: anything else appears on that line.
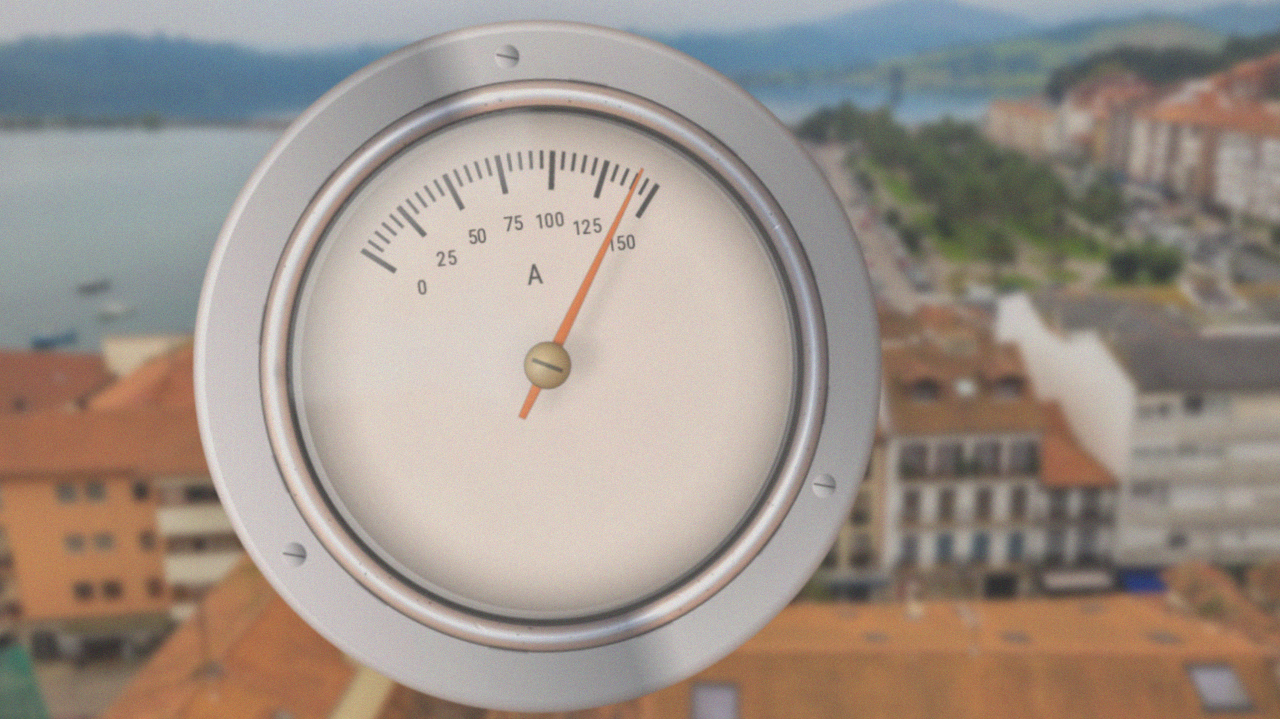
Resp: 140 A
